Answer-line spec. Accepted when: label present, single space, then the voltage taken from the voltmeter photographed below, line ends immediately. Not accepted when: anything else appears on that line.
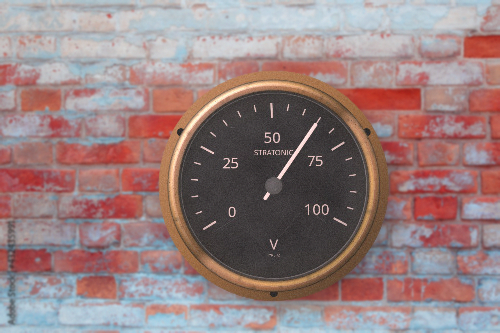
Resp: 65 V
